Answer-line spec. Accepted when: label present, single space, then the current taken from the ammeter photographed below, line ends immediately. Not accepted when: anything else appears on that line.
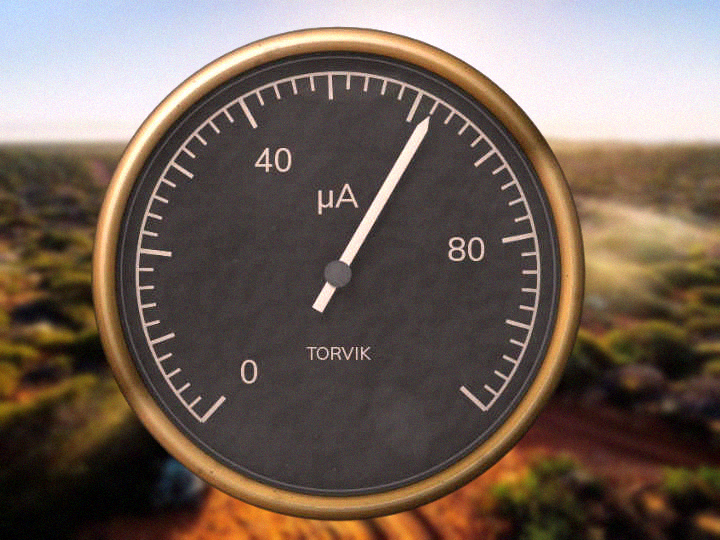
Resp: 62 µA
